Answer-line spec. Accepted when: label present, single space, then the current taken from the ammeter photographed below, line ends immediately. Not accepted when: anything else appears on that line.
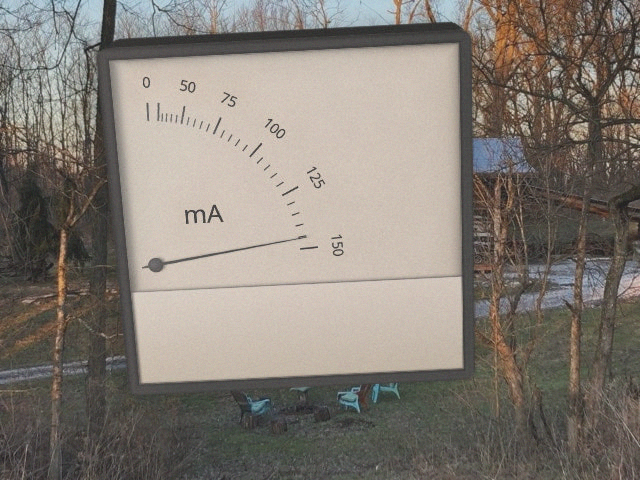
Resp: 145 mA
